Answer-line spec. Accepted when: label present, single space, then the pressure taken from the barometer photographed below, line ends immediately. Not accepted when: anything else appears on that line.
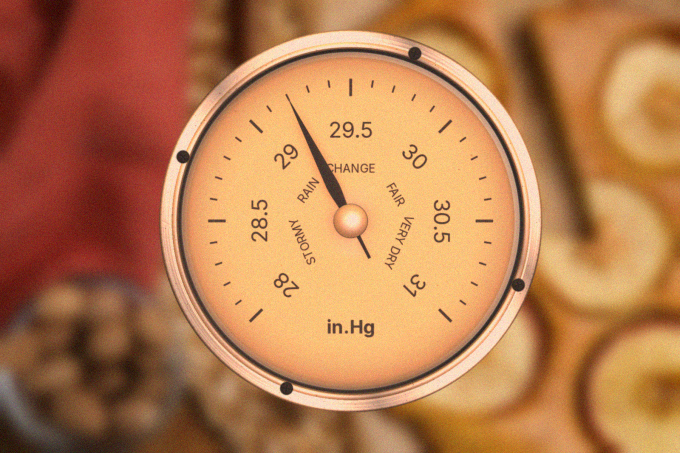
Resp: 29.2 inHg
